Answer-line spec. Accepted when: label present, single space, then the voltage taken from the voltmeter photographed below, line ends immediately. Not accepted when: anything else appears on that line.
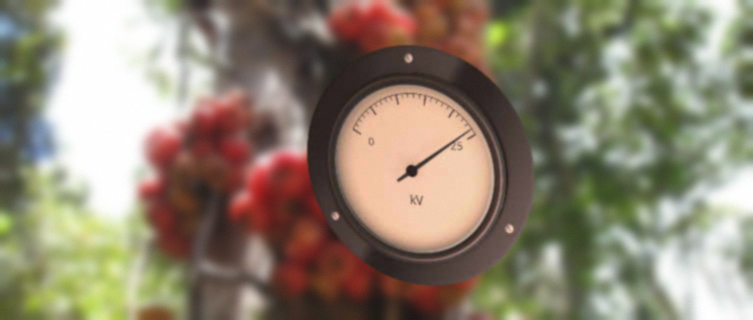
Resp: 24 kV
